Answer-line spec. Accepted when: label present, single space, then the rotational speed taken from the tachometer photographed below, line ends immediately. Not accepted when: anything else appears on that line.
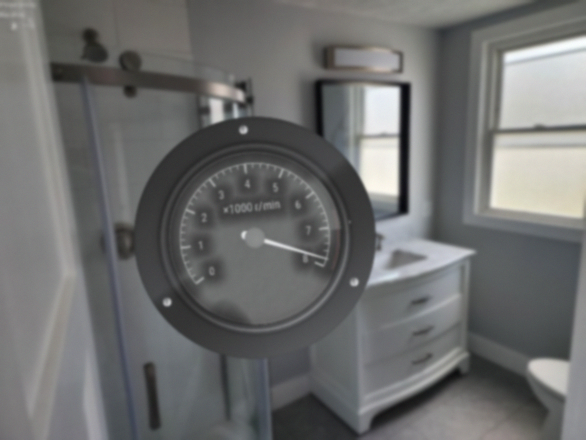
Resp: 7800 rpm
